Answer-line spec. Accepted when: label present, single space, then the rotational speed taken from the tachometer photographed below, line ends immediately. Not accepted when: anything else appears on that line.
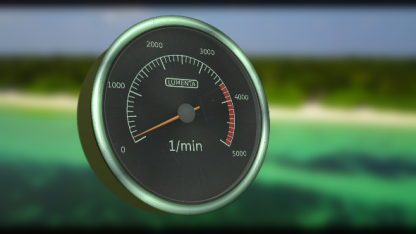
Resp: 100 rpm
